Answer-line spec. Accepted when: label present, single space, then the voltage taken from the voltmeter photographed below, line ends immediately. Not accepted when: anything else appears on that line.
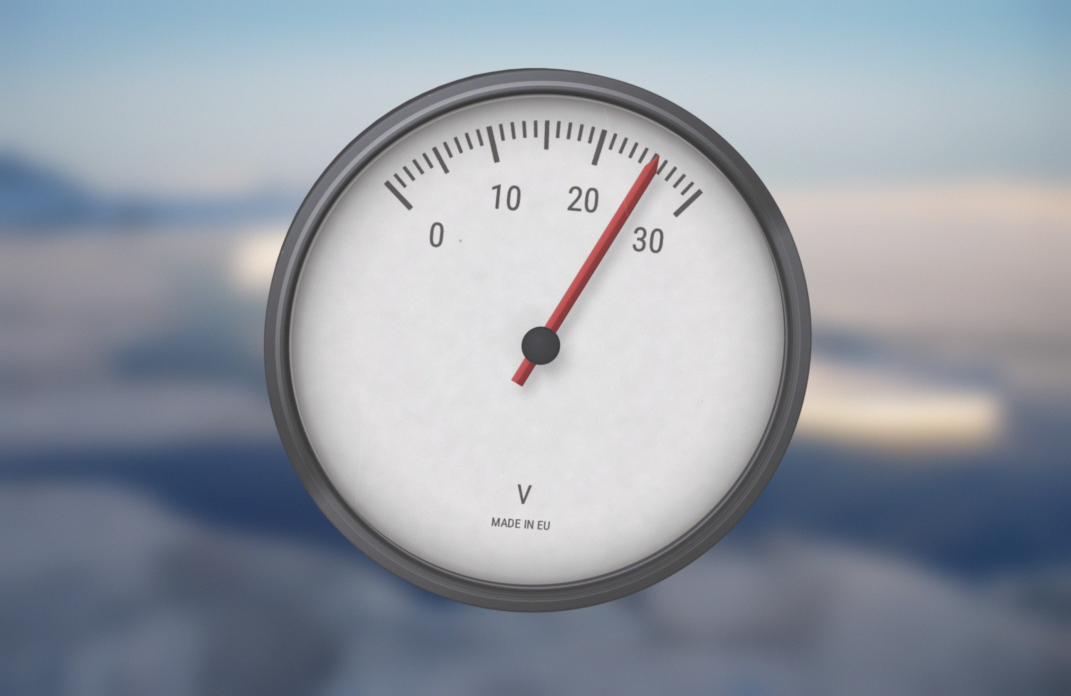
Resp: 25 V
